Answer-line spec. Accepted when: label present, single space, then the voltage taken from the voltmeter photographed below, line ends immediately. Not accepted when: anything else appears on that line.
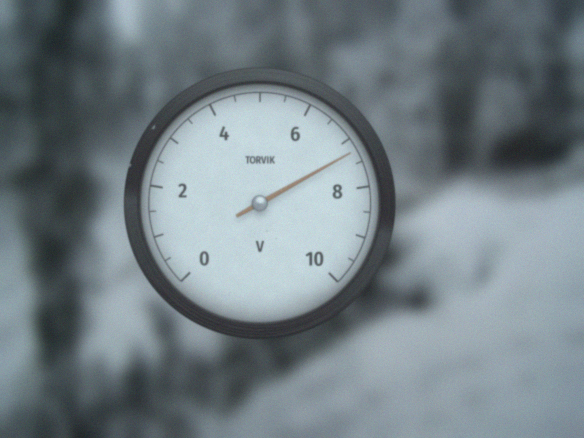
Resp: 7.25 V
